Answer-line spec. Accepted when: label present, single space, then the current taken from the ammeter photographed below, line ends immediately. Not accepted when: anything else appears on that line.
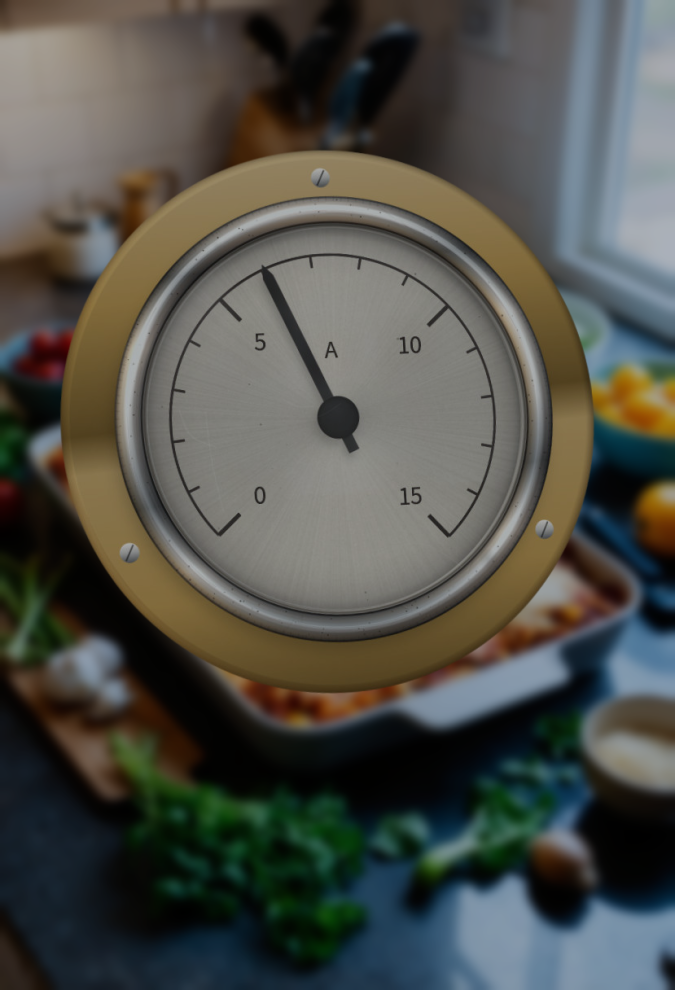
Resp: 6 A
